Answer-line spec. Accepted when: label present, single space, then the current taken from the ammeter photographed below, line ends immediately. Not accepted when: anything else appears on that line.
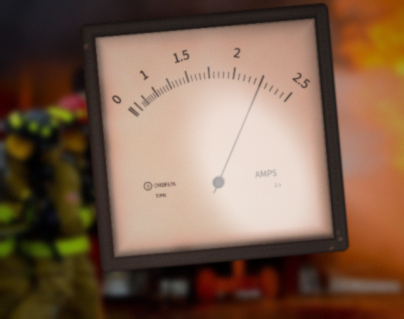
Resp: 2.25 A
